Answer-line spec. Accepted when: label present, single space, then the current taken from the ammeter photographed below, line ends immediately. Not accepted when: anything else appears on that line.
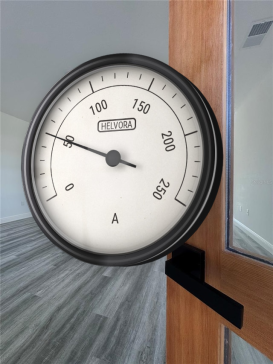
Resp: 50 A
